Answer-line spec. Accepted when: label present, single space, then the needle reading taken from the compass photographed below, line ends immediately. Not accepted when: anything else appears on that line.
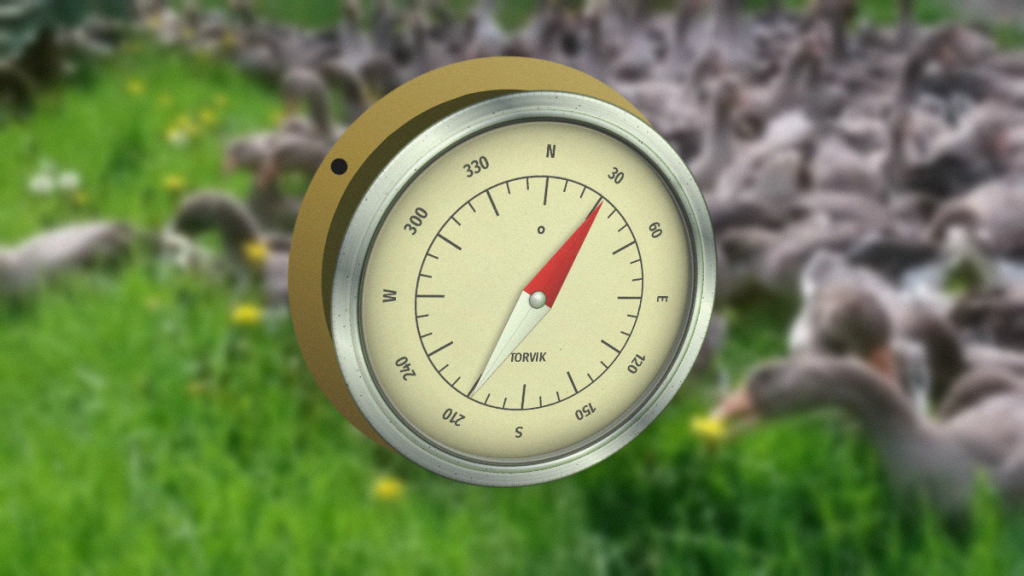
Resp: 30 °
